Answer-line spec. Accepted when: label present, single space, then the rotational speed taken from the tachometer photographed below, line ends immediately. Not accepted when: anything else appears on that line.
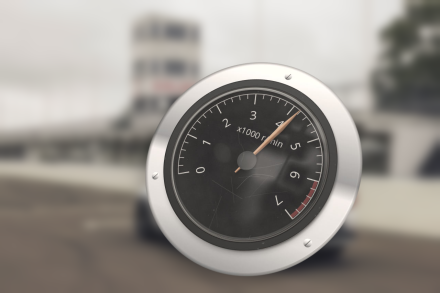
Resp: 4200 rpm
